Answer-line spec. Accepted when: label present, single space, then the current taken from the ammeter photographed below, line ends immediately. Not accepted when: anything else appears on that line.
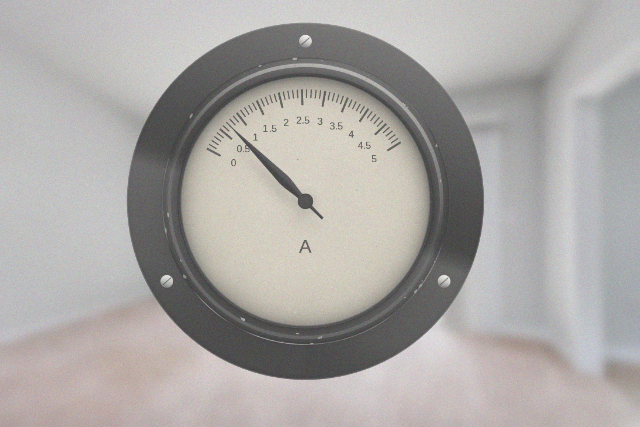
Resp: 0.7 A
